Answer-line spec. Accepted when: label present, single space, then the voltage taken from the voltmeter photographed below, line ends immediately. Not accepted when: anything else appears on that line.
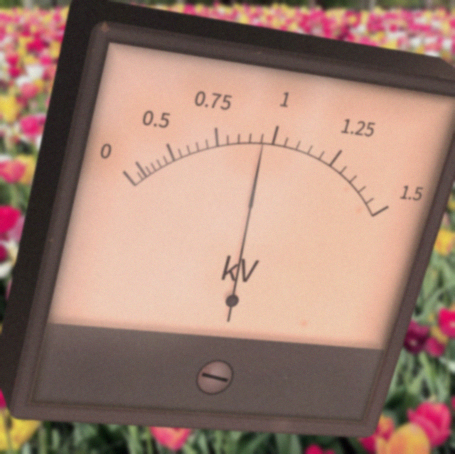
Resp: 0.95 kV
